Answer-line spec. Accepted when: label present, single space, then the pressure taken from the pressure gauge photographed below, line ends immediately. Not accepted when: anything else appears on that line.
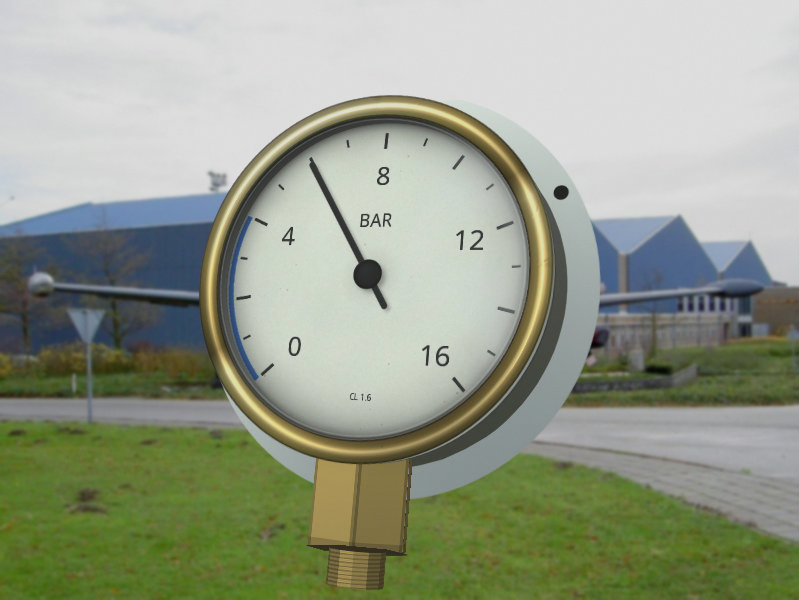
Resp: 6 bar
